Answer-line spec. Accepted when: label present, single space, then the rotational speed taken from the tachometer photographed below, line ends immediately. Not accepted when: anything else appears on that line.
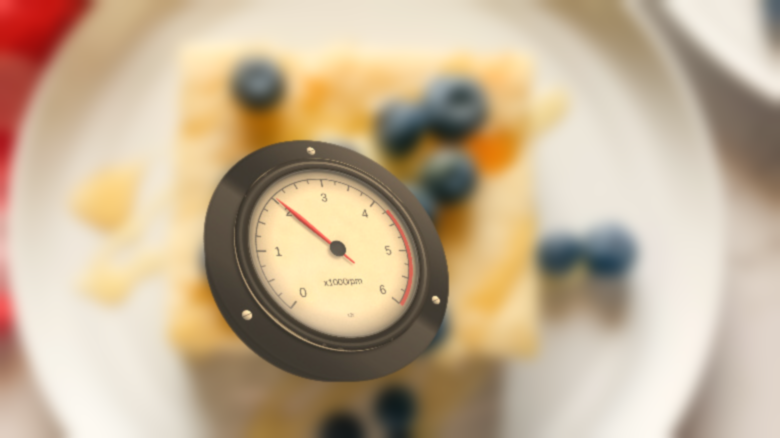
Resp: 2000 rpm
